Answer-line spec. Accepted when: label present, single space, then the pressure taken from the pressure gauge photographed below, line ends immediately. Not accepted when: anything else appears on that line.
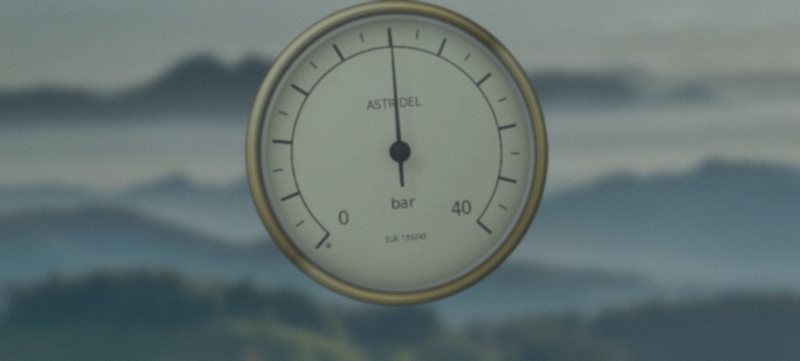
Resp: 20 bar
